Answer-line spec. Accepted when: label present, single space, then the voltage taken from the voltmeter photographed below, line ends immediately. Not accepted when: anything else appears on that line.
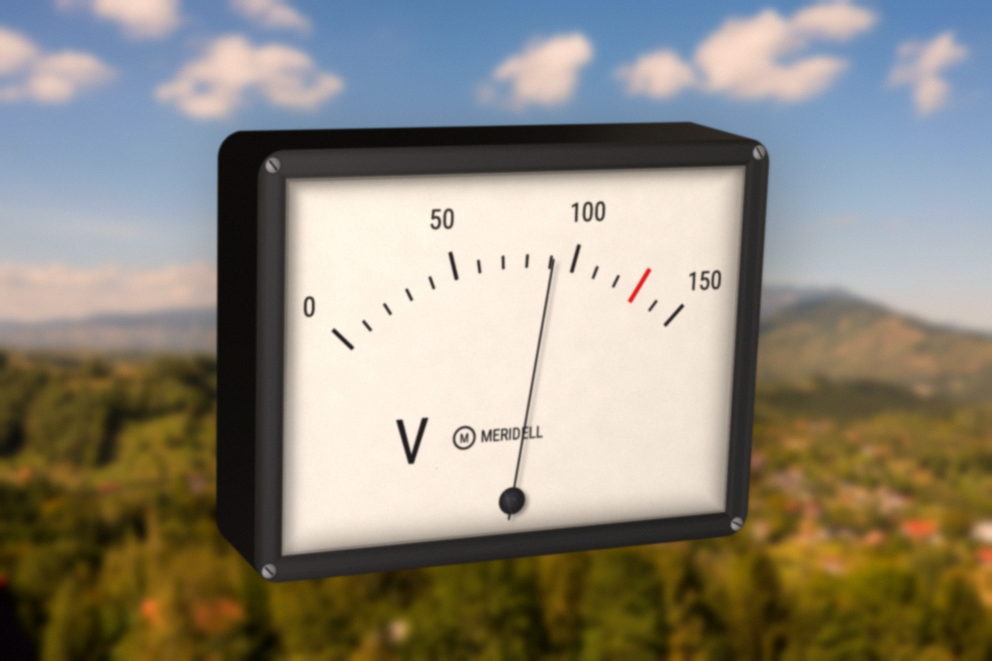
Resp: 90 V
